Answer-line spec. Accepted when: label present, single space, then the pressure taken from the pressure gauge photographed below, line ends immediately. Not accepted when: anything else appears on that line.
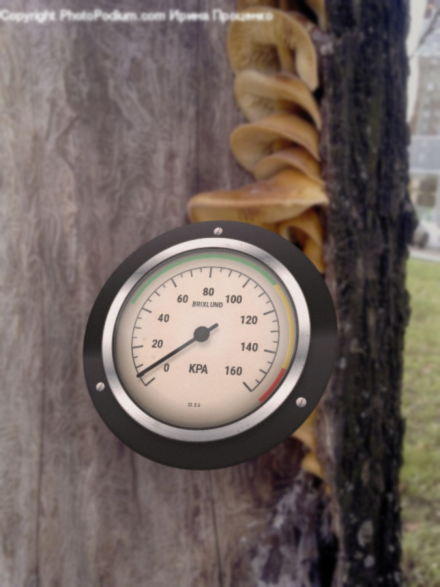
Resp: 5 kPa
